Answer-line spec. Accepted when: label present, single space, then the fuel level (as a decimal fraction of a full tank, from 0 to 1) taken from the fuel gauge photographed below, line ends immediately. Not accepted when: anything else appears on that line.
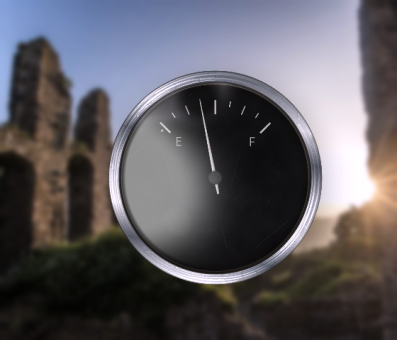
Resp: 0.375
